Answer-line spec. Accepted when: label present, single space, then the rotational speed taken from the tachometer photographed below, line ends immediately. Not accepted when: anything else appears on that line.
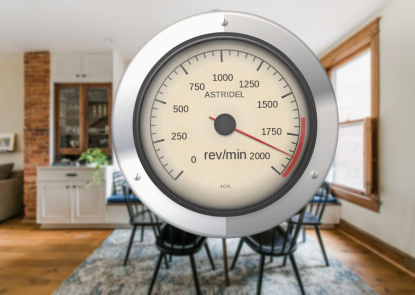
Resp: 1875 rpm
